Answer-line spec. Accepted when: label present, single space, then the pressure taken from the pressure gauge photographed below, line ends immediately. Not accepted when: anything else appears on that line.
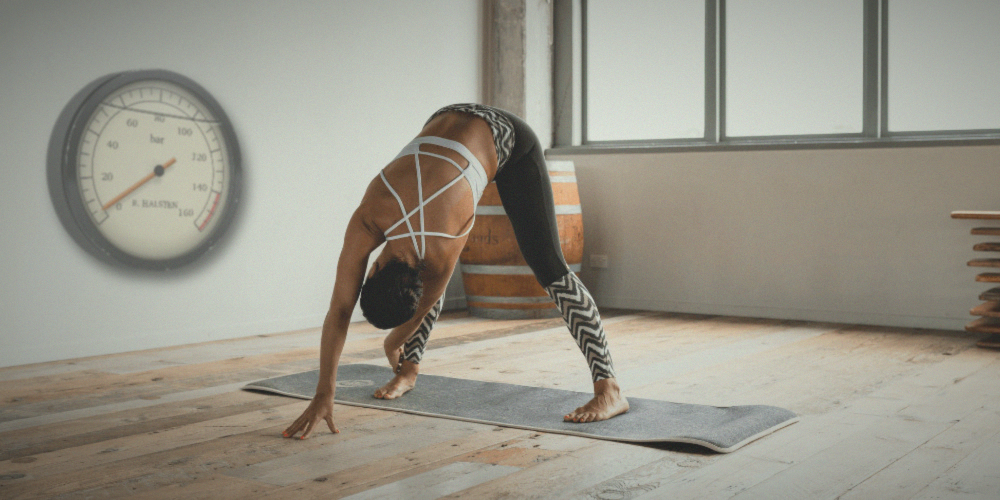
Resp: 5 bar
